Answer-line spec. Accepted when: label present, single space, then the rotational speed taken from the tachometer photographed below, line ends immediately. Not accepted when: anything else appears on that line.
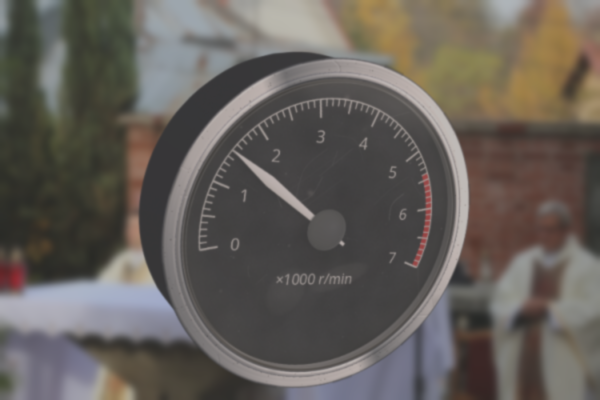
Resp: 1500 rpm
